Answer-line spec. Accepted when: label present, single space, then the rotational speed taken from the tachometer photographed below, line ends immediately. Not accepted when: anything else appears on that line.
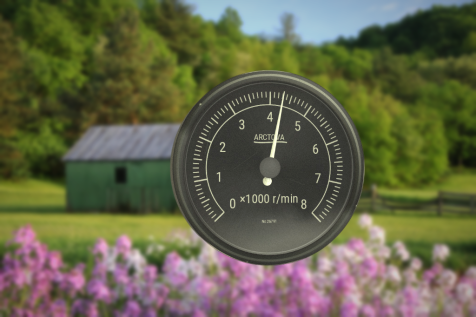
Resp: 4300 rpm
